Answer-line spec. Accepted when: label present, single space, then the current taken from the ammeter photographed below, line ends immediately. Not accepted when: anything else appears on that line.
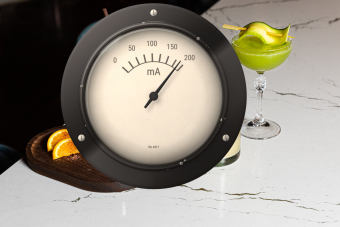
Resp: 187.5 mA
